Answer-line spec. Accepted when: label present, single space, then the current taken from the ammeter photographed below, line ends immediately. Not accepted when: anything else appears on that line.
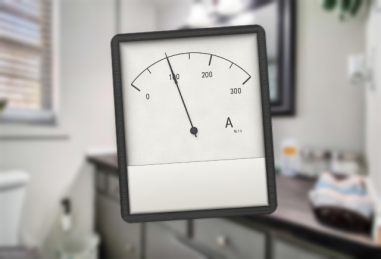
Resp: 100 A
